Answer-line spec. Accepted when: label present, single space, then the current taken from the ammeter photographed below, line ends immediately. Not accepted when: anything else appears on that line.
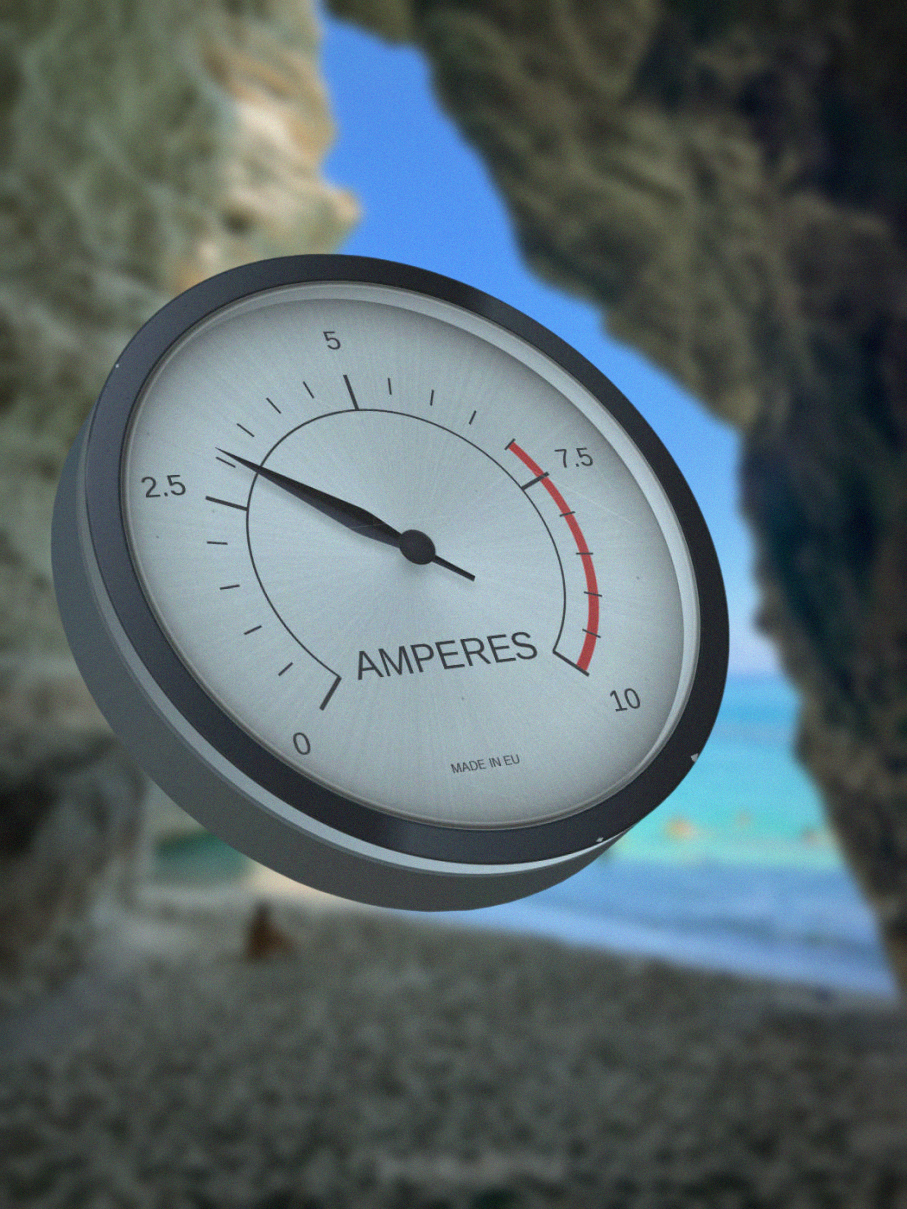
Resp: 3 A
